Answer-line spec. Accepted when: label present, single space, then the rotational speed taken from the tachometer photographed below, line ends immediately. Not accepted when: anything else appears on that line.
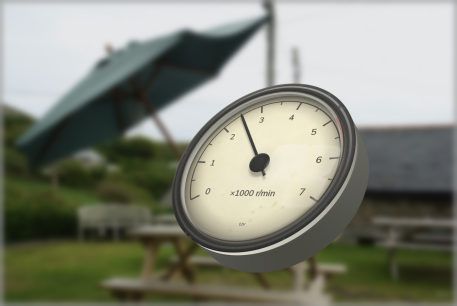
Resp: 2500 rpm
